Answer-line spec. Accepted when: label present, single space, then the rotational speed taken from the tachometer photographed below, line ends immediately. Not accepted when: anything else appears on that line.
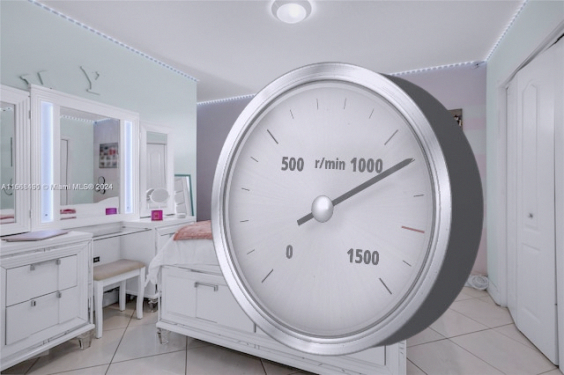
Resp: 1100 rpm
